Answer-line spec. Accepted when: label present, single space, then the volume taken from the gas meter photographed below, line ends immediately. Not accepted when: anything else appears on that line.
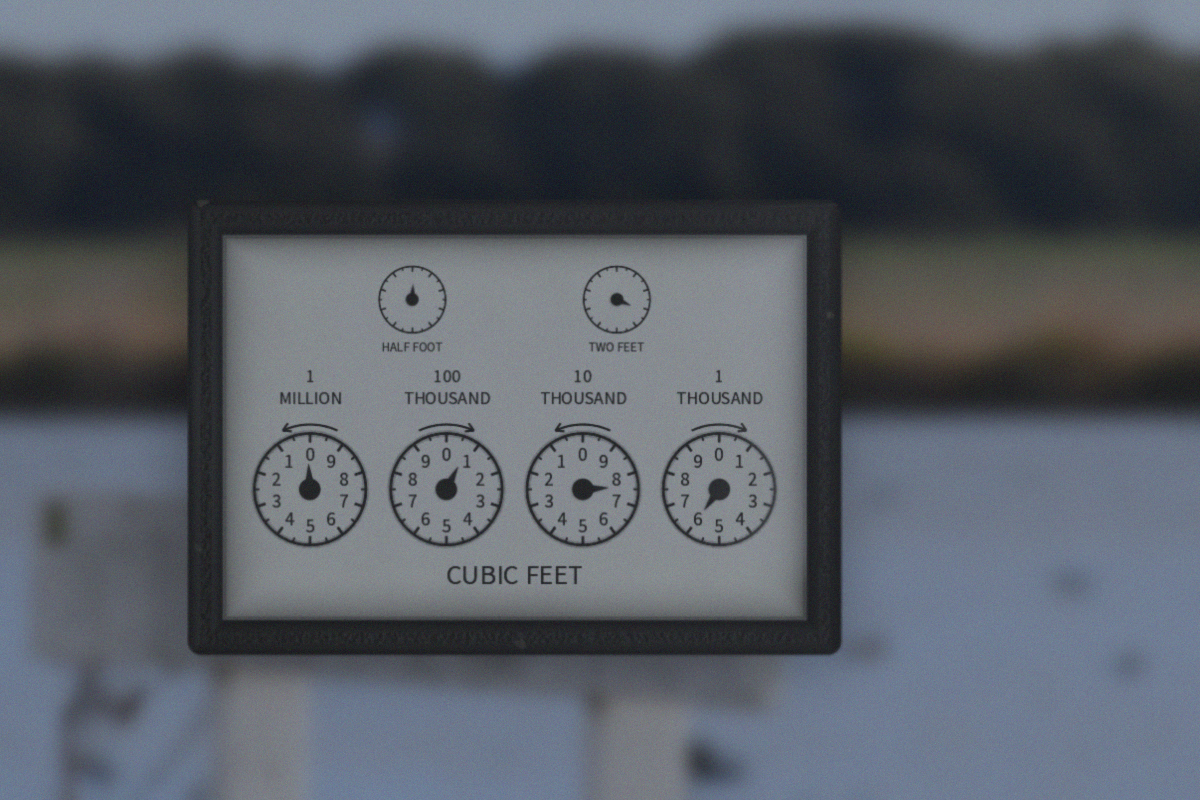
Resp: 7600 ft³
